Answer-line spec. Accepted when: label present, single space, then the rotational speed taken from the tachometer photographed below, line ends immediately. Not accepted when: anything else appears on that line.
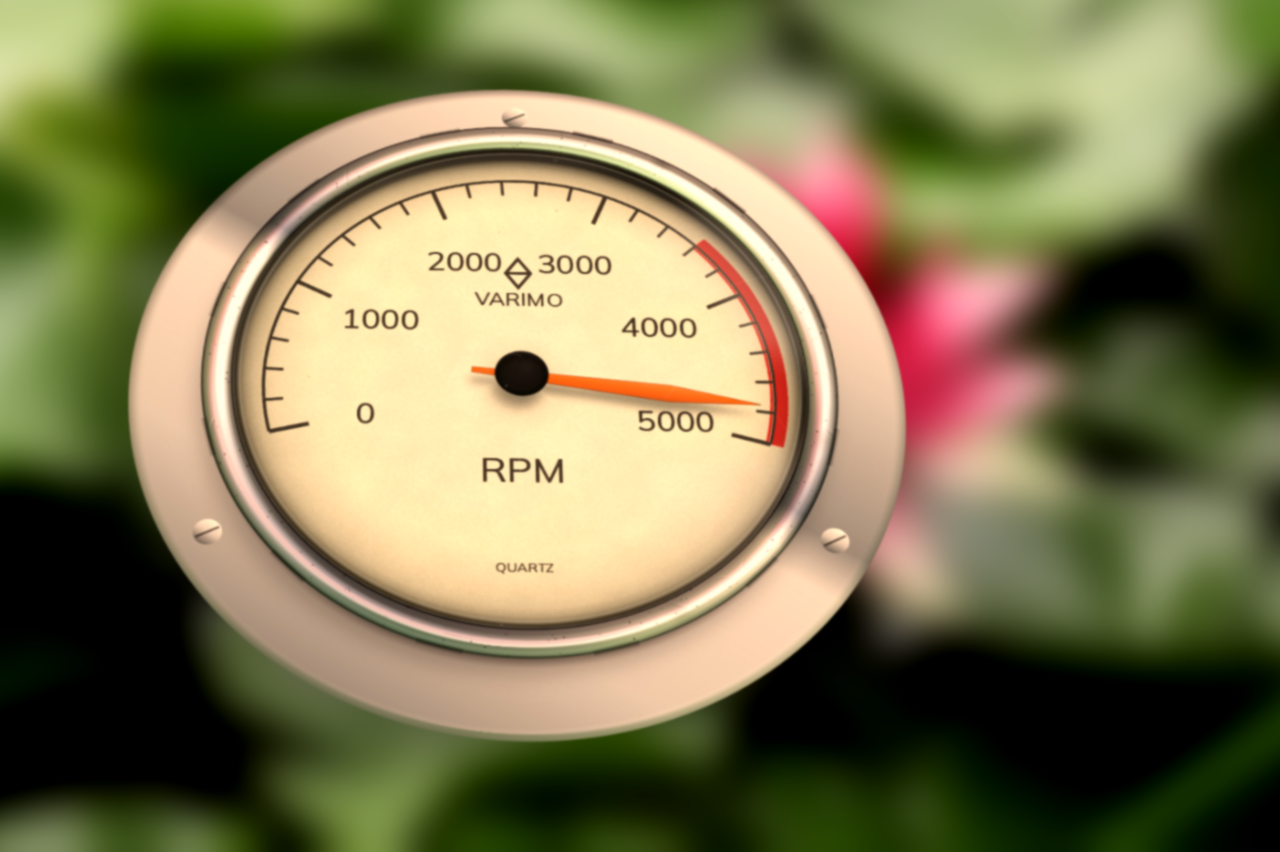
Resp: 4800 rpm
